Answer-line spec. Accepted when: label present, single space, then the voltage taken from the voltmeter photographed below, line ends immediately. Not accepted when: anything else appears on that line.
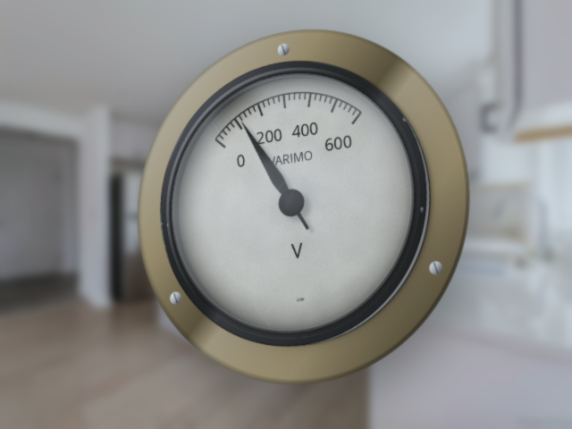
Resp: 120 V
